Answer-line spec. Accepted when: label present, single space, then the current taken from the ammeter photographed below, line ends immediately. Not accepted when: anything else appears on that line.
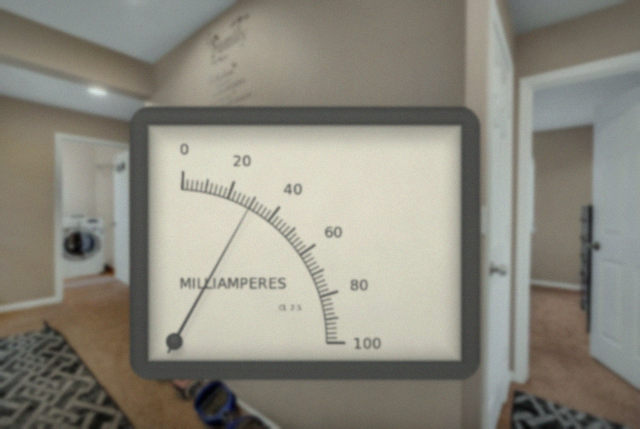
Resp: 30 mA
